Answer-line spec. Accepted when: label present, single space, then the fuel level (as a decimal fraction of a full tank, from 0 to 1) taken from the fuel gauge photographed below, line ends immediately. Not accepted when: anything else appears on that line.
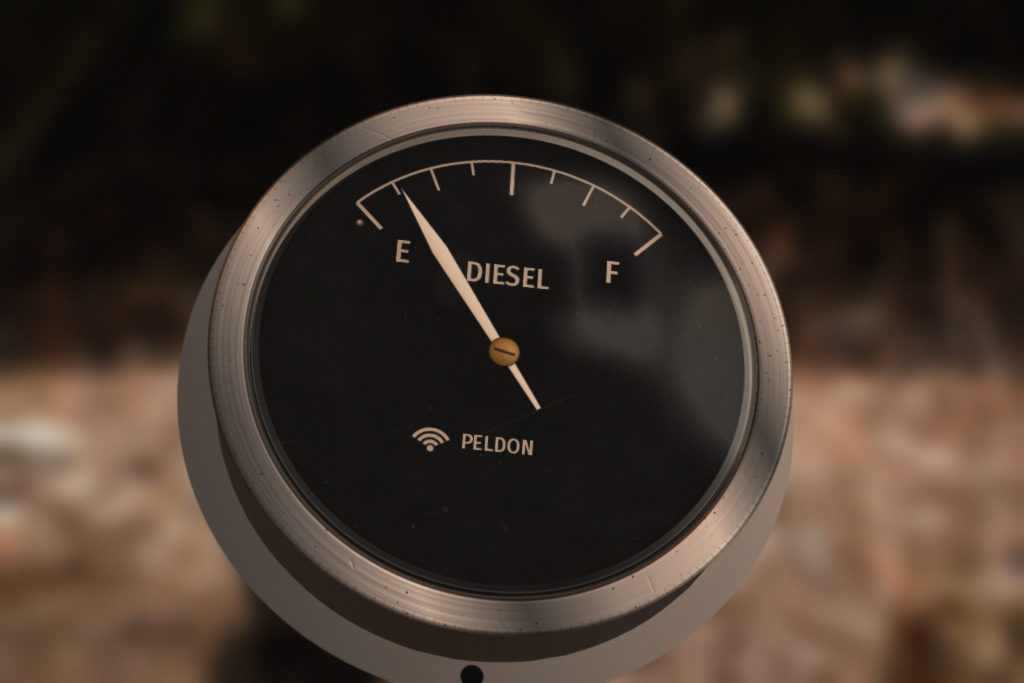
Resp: 0.125
